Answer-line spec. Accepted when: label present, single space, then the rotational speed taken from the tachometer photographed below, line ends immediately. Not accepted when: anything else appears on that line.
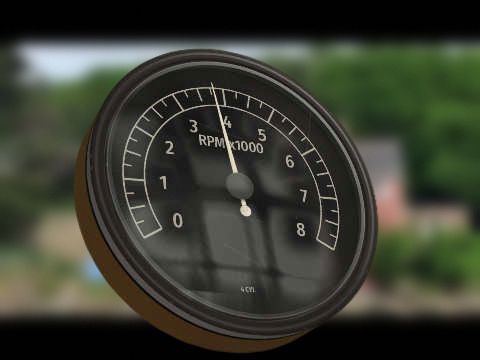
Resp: 3750 rpm
